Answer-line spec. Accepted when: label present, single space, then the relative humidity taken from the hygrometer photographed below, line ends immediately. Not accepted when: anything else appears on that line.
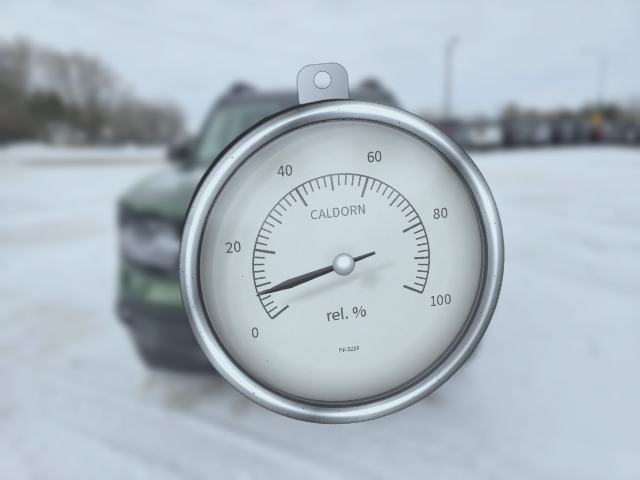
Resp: 8 %
